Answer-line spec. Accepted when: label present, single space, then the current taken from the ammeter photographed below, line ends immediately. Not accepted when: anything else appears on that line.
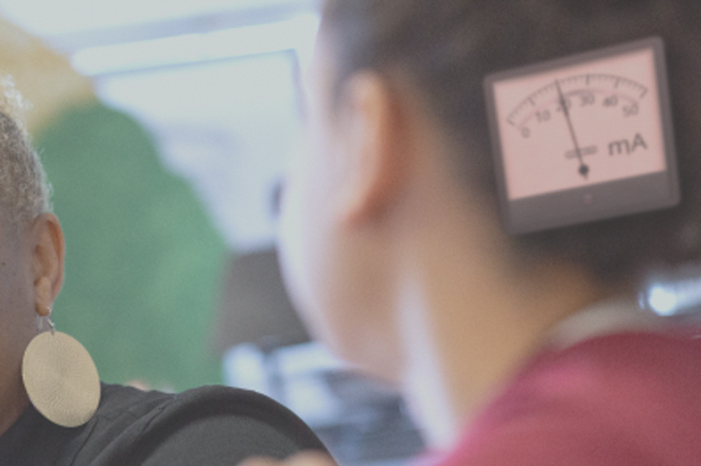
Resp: 20 mA
